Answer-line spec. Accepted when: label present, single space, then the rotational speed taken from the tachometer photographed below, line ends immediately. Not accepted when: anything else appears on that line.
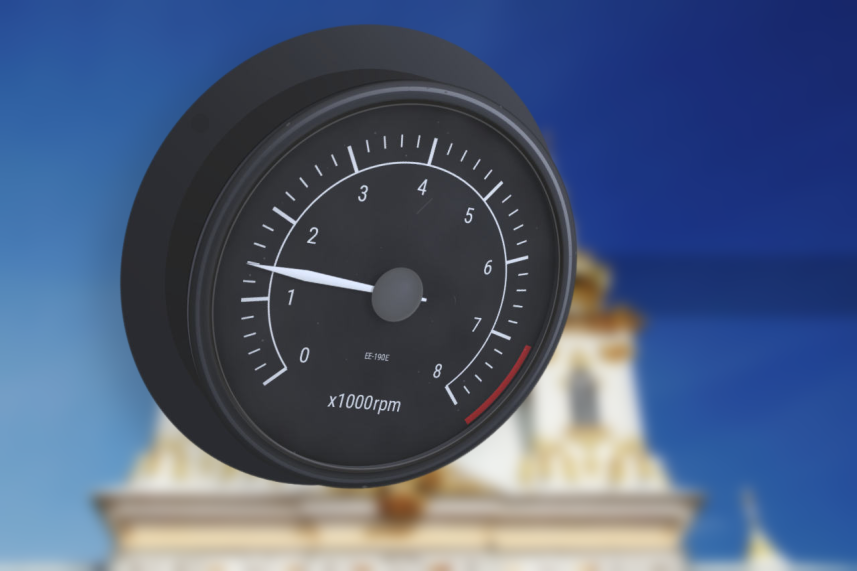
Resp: 1400 rpm
